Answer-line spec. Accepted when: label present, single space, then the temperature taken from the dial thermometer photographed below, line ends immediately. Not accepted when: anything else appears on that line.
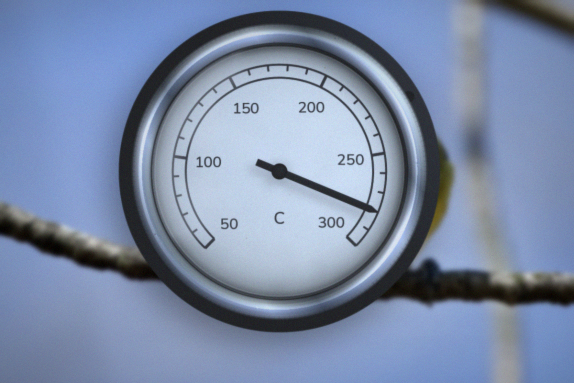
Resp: 280 °C
